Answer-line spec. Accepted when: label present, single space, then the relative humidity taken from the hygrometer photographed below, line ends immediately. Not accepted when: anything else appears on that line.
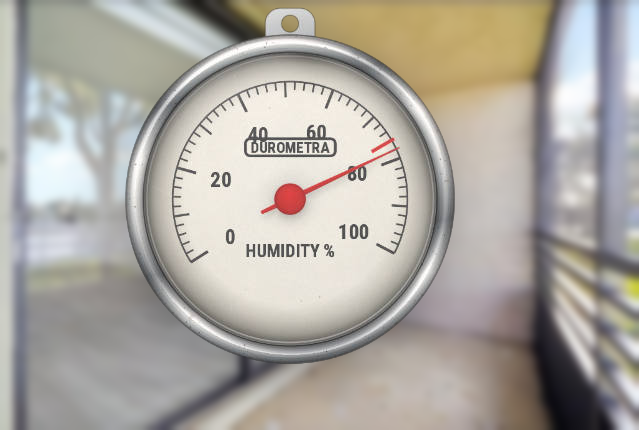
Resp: 78 %
